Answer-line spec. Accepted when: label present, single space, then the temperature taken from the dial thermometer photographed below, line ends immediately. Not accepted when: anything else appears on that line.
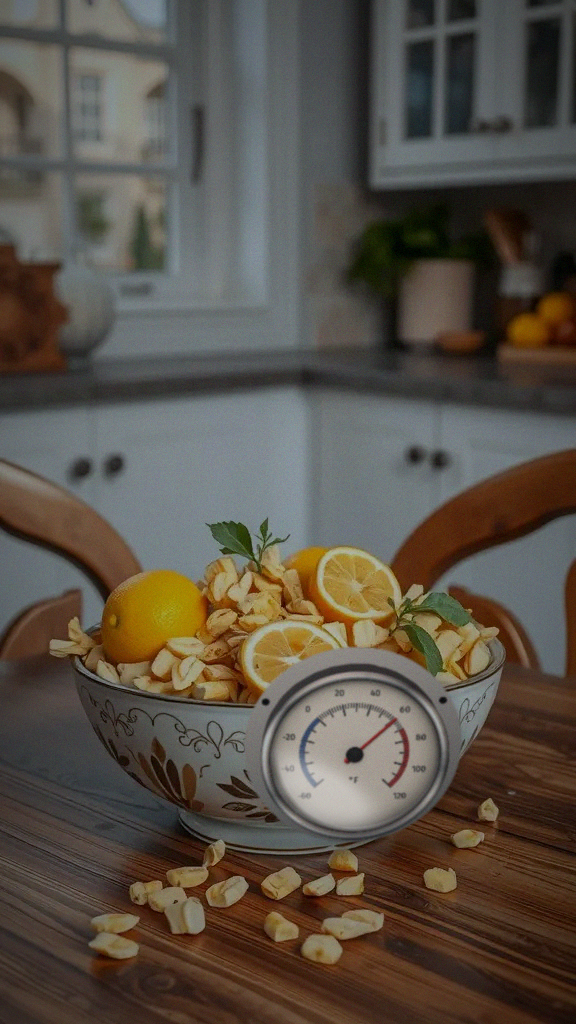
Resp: 60 °F
